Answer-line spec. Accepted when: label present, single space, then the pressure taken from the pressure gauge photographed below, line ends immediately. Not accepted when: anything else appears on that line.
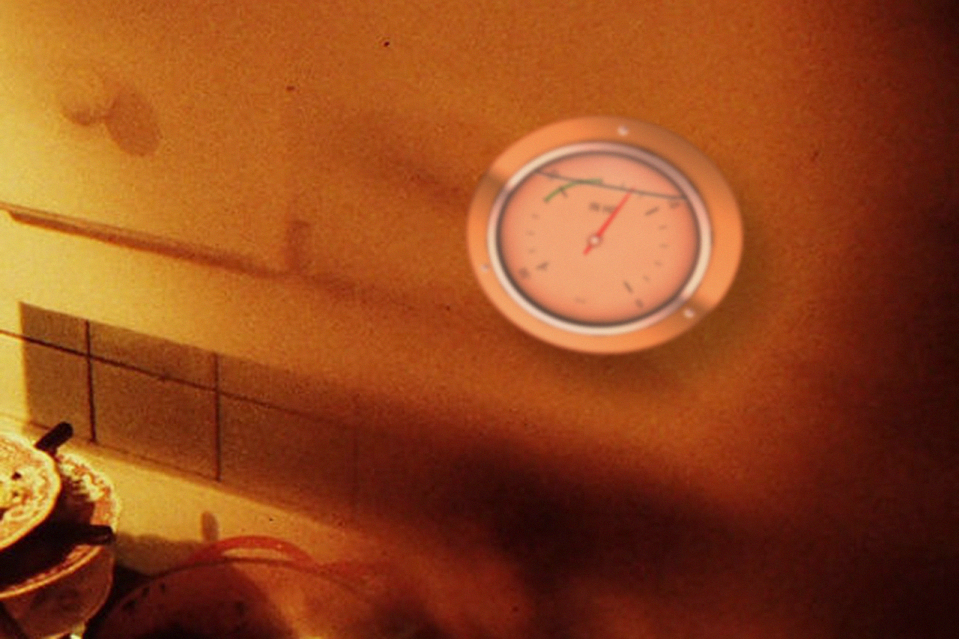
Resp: -13 inHg
